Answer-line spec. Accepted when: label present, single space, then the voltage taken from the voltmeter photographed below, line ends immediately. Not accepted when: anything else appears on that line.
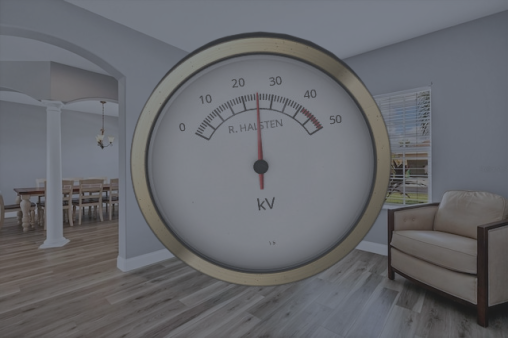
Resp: 25 kV
